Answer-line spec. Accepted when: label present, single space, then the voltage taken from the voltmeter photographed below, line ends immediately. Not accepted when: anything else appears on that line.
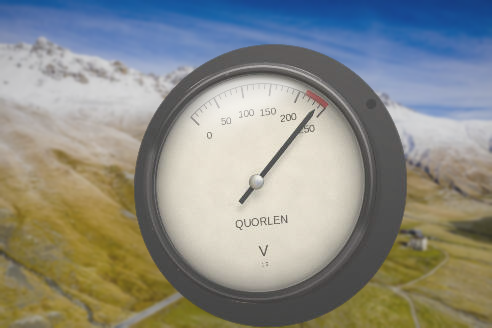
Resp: 240 V
